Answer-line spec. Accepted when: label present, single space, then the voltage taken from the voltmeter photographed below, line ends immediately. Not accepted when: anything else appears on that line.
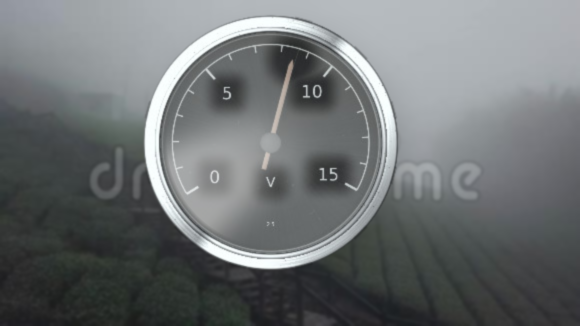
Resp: 8.5 V
